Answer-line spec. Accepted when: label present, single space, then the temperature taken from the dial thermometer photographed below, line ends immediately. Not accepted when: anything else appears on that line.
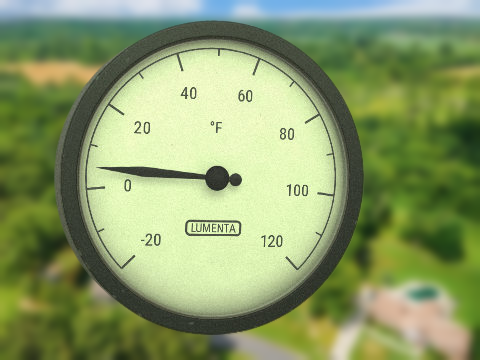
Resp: 5 °F
